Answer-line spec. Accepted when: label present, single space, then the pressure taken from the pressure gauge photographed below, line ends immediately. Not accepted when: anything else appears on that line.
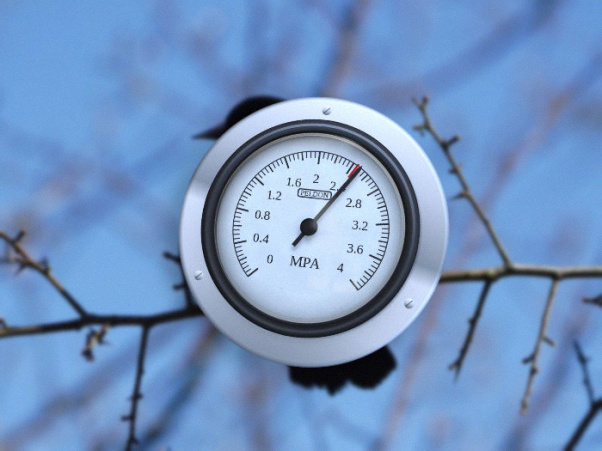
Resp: 2.5 MPa
